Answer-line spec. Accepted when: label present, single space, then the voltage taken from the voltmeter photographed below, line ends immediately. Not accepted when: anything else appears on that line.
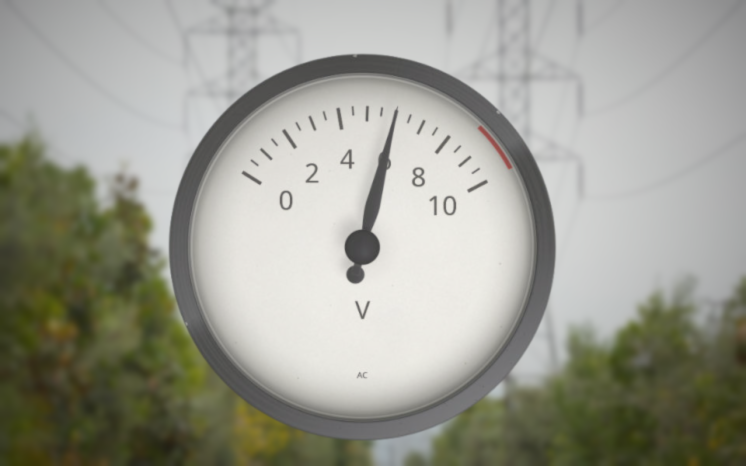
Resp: 6 V
